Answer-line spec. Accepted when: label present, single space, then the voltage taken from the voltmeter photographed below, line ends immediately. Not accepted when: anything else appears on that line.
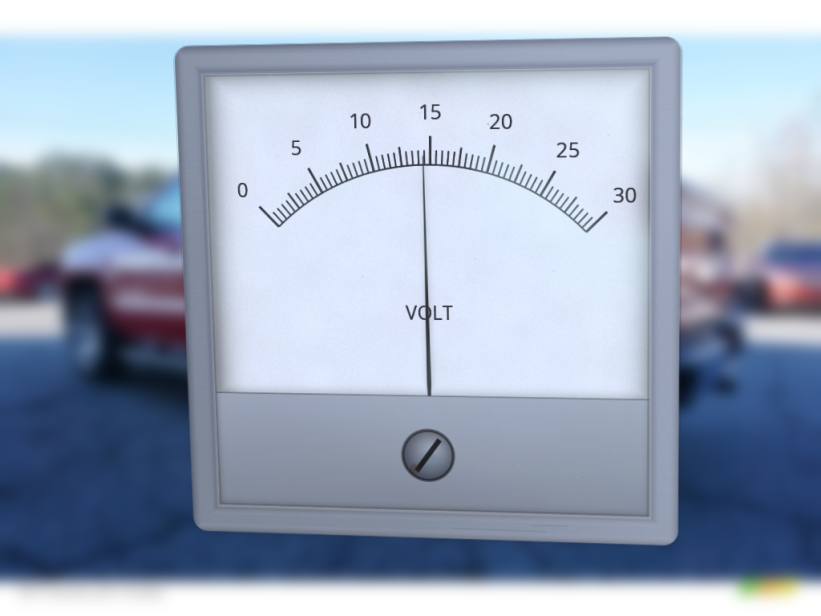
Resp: 14.5 V
